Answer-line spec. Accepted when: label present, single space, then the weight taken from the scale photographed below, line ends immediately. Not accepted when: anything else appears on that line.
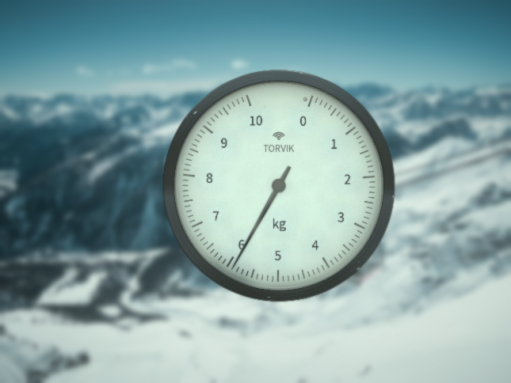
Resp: 5.9 kg
